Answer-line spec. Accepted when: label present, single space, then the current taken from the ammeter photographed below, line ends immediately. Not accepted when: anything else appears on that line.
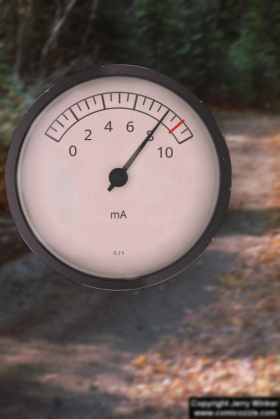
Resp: 8 mA
